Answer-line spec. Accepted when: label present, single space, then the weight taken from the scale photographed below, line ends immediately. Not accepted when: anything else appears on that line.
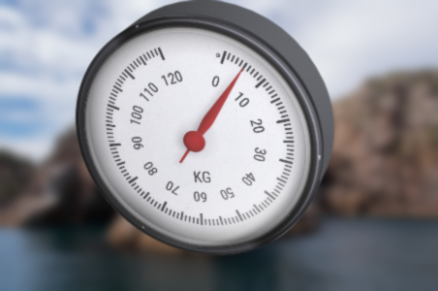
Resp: 5 kg
